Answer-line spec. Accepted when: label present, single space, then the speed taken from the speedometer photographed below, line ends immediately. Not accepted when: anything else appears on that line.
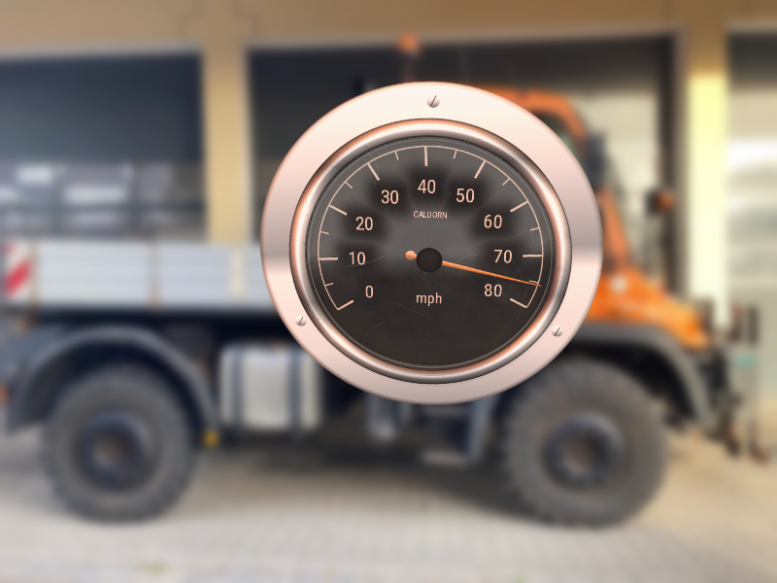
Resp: 75 mph
